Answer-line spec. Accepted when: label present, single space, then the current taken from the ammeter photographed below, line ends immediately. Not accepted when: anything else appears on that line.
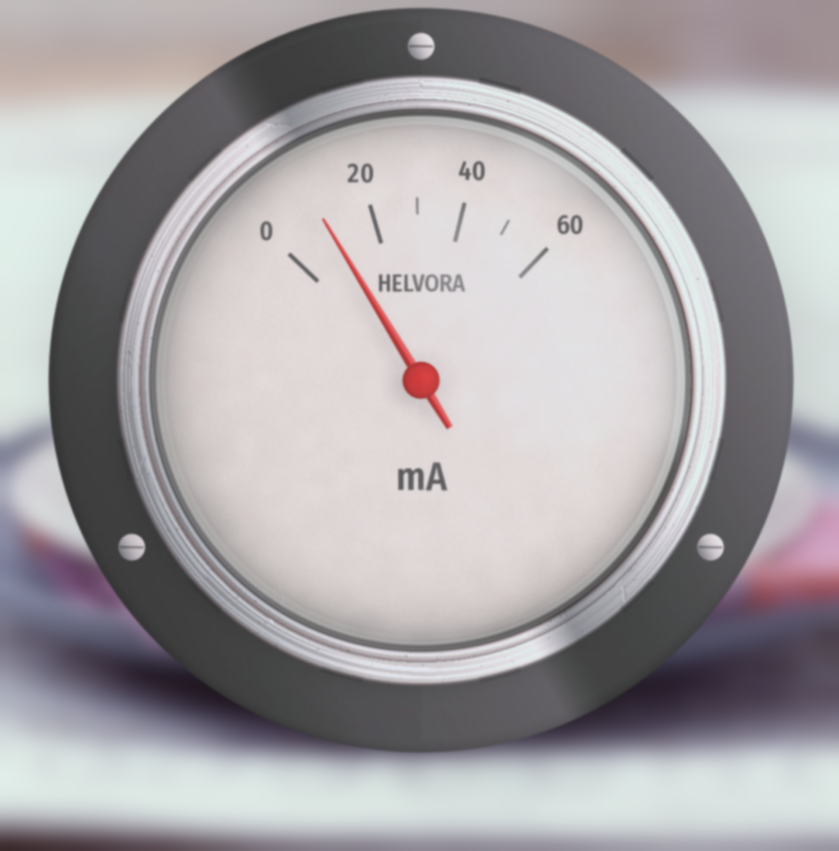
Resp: 10 mA
